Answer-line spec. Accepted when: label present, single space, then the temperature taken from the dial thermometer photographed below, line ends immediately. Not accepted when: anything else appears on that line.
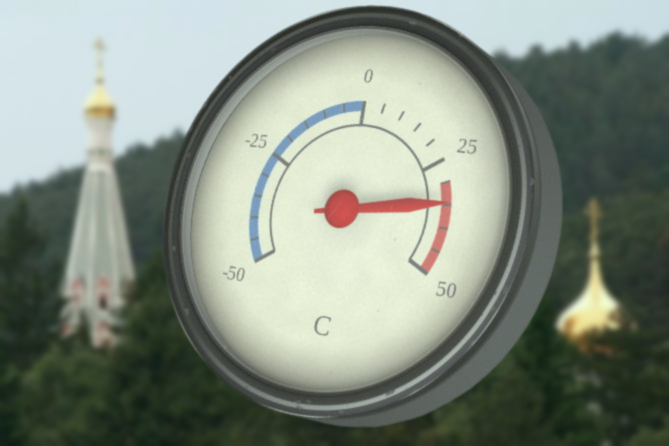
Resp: 35 °C
